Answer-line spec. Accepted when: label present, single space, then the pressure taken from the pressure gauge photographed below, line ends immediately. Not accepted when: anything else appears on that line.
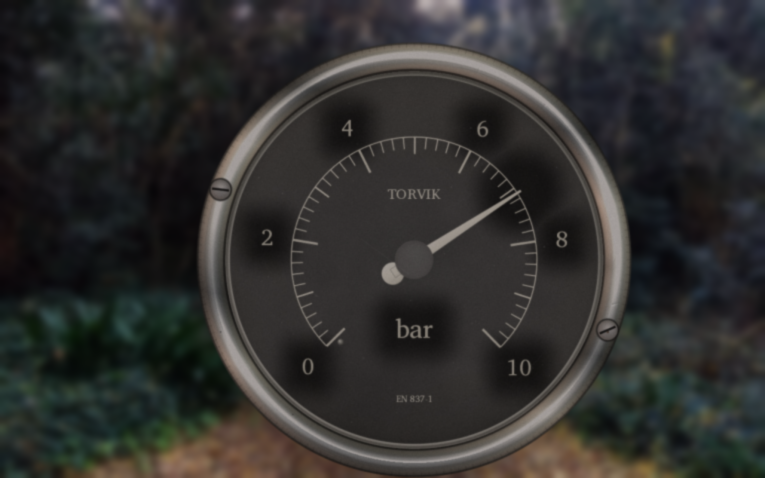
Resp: 7.1 bar
